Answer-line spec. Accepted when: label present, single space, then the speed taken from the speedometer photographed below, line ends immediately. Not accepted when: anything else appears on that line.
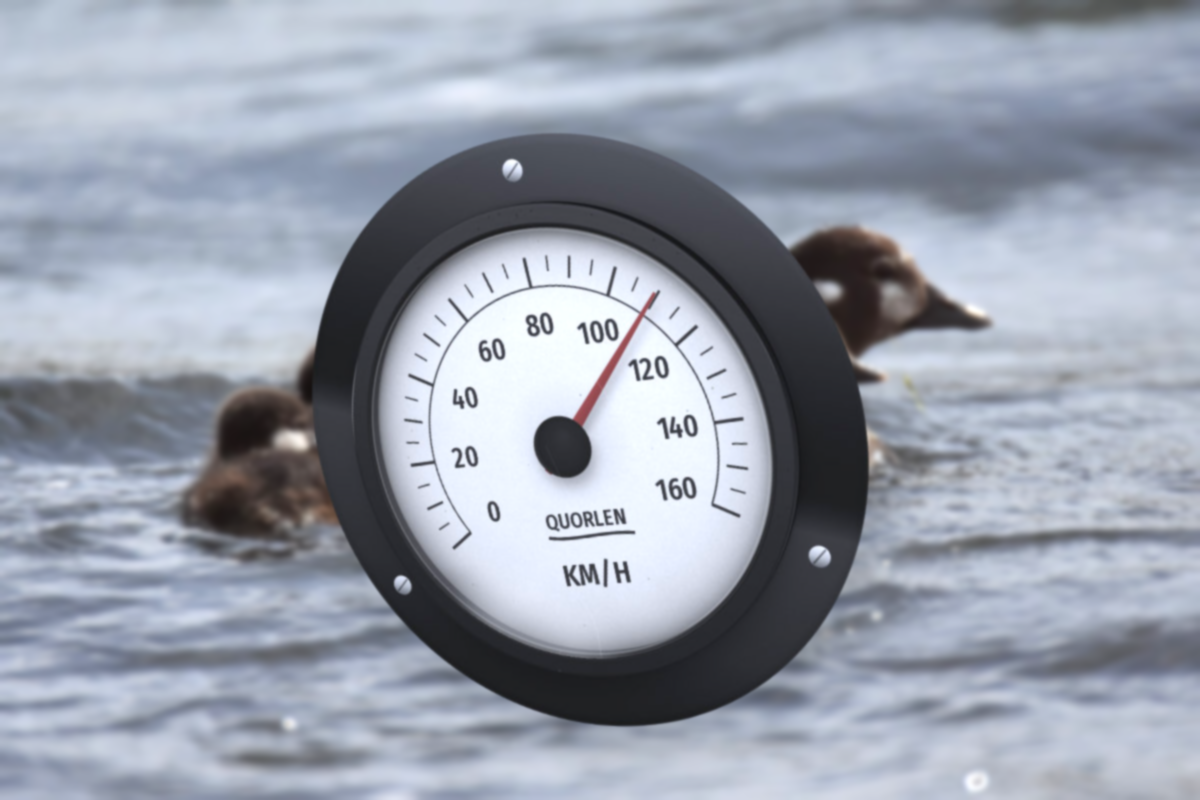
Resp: 110 km/h
